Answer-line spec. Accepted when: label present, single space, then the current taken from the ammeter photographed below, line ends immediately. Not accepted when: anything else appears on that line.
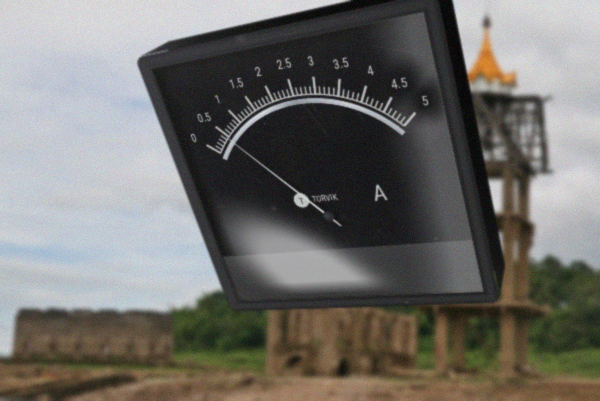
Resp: 0.5 A
